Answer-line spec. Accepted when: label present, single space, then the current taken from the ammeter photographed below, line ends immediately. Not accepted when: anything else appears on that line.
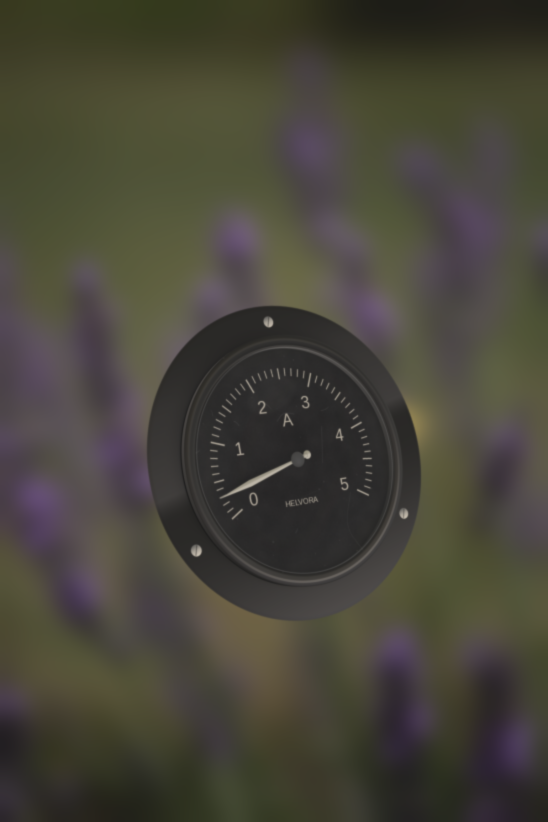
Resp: 0.3 A
